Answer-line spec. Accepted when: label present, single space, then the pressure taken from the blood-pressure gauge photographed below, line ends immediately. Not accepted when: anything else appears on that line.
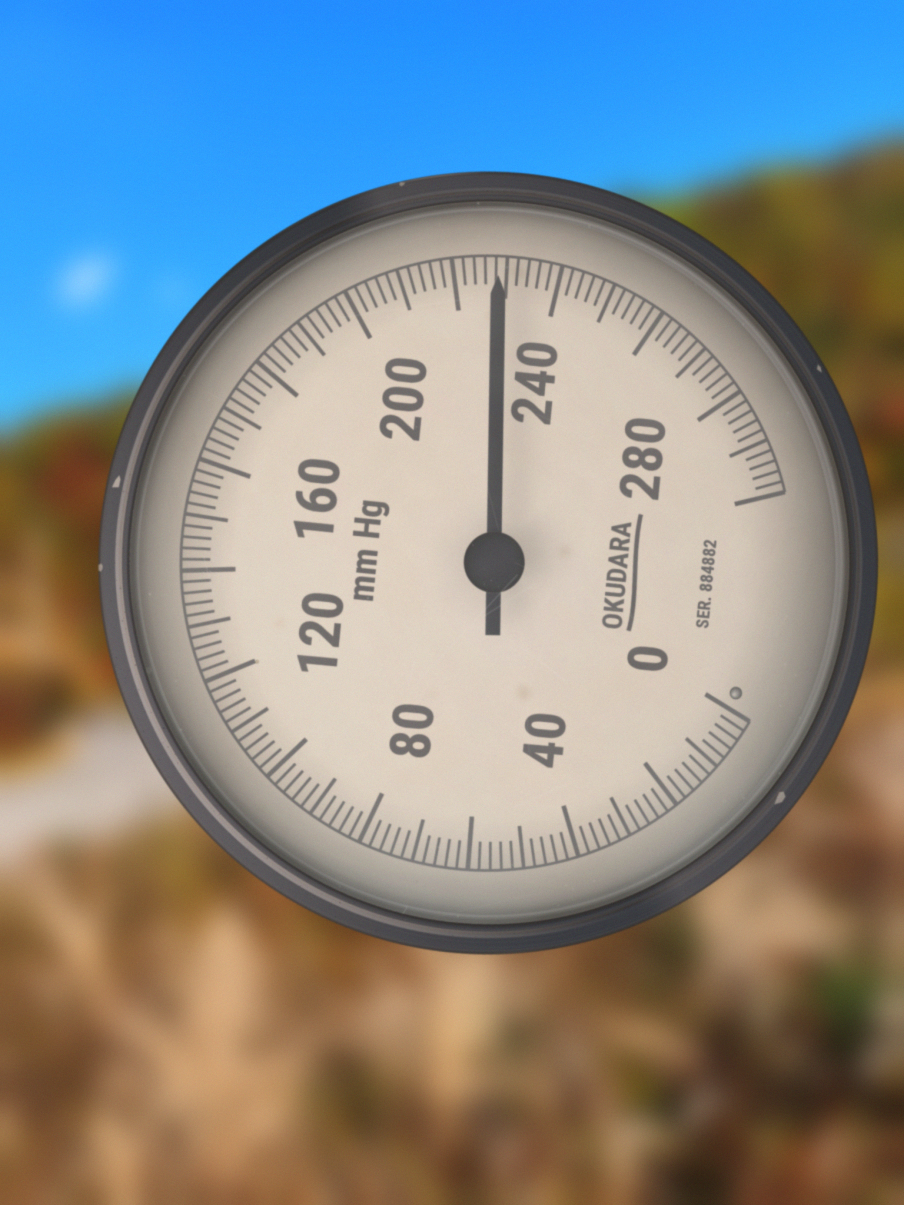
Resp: 228 mmHg
